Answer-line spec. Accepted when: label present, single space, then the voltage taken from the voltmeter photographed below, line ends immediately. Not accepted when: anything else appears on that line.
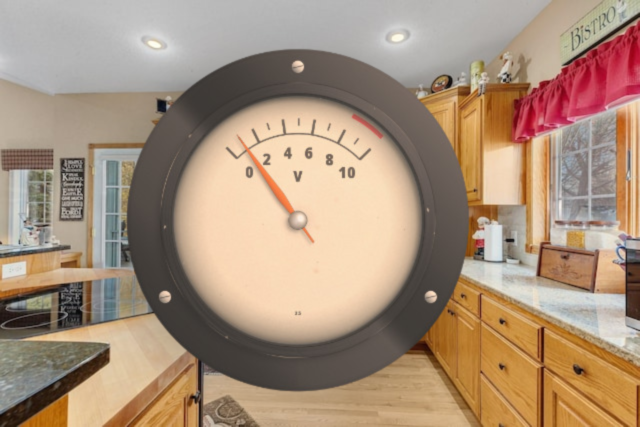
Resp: 1 V
